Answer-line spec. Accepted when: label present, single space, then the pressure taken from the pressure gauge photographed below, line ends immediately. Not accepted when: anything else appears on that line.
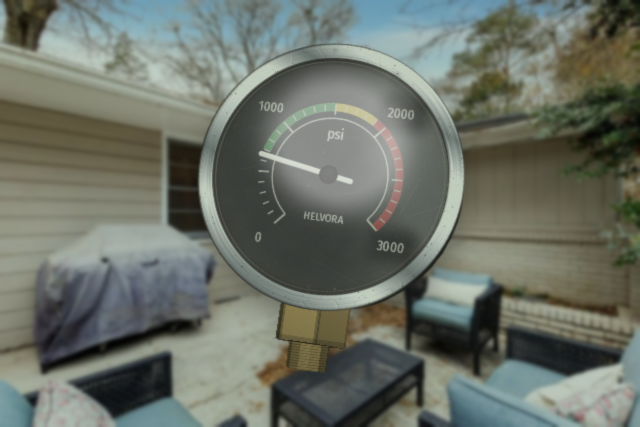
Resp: 650 psi
